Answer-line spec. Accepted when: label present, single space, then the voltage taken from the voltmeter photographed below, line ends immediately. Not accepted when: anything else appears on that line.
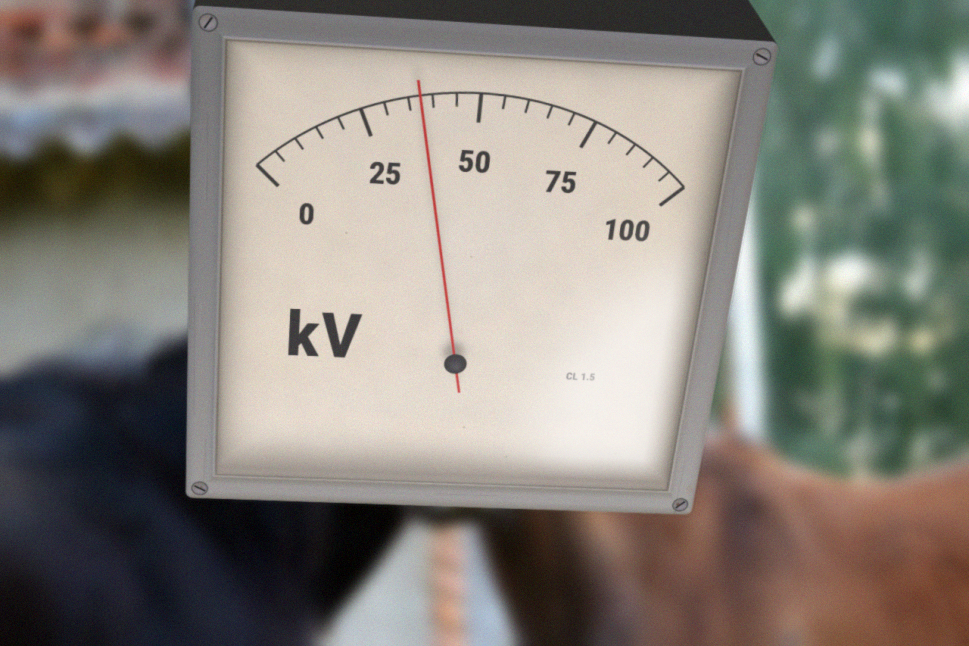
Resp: 37.5 kV
